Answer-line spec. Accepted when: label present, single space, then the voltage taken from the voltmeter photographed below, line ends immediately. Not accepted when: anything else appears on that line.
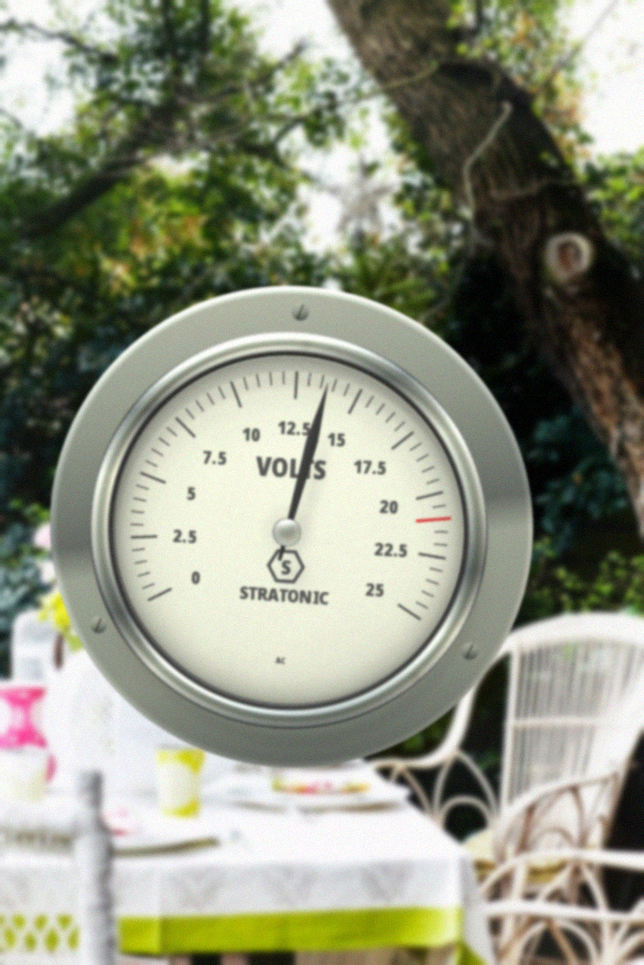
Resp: 13.75 V
